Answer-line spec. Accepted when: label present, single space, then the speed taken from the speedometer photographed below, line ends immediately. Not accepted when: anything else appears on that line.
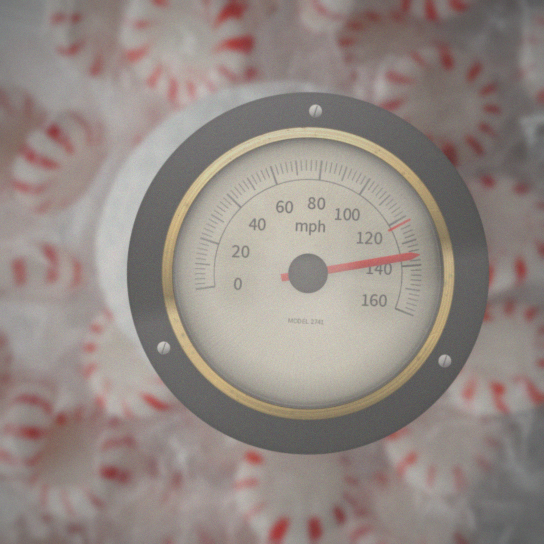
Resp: 136 mph
